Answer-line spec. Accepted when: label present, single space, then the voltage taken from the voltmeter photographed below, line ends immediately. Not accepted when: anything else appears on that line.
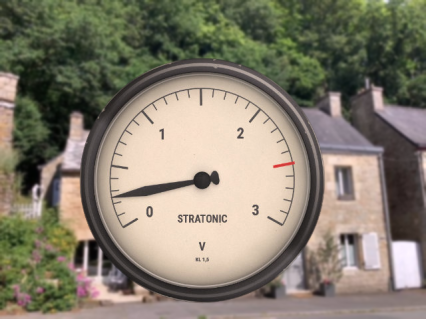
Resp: 0.25 V
